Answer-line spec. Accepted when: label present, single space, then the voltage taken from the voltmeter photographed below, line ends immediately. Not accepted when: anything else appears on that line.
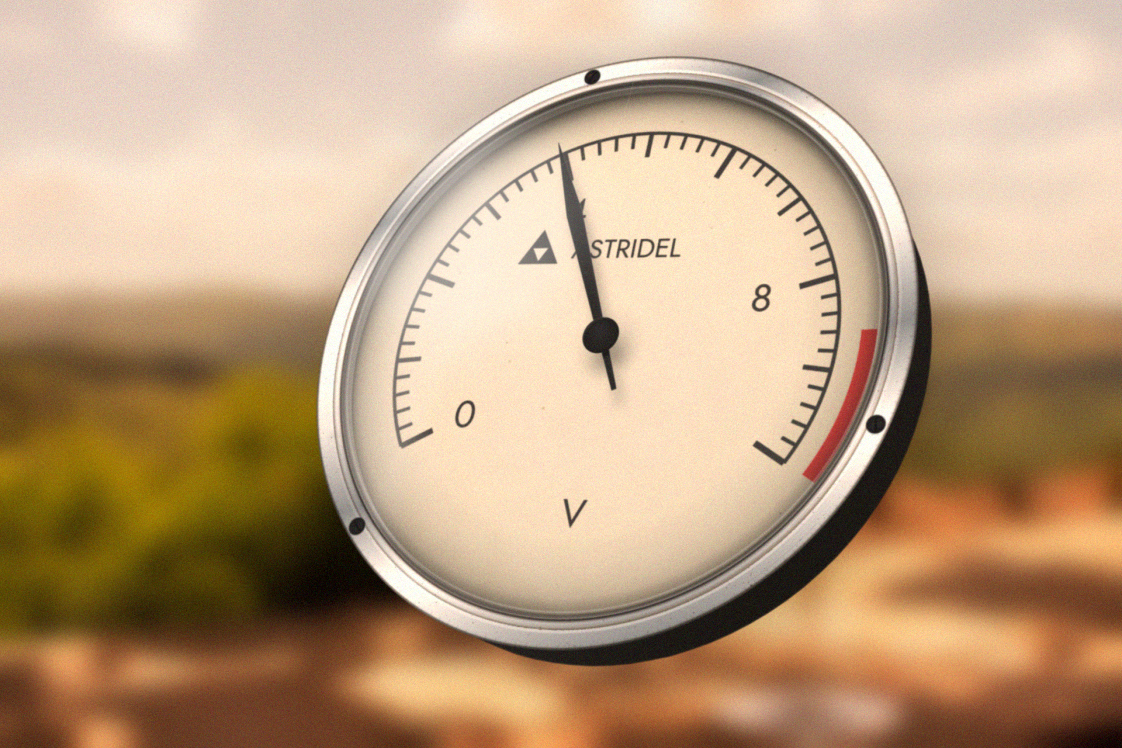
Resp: 4 V
